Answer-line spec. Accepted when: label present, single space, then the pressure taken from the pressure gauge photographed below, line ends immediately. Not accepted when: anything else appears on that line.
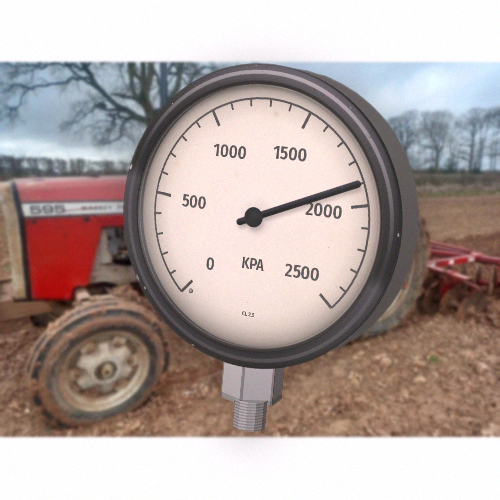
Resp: 1900 kPa
